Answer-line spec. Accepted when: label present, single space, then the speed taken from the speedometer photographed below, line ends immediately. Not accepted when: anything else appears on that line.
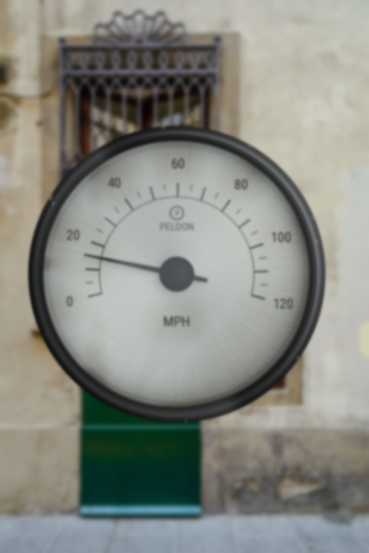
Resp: 15 mph
